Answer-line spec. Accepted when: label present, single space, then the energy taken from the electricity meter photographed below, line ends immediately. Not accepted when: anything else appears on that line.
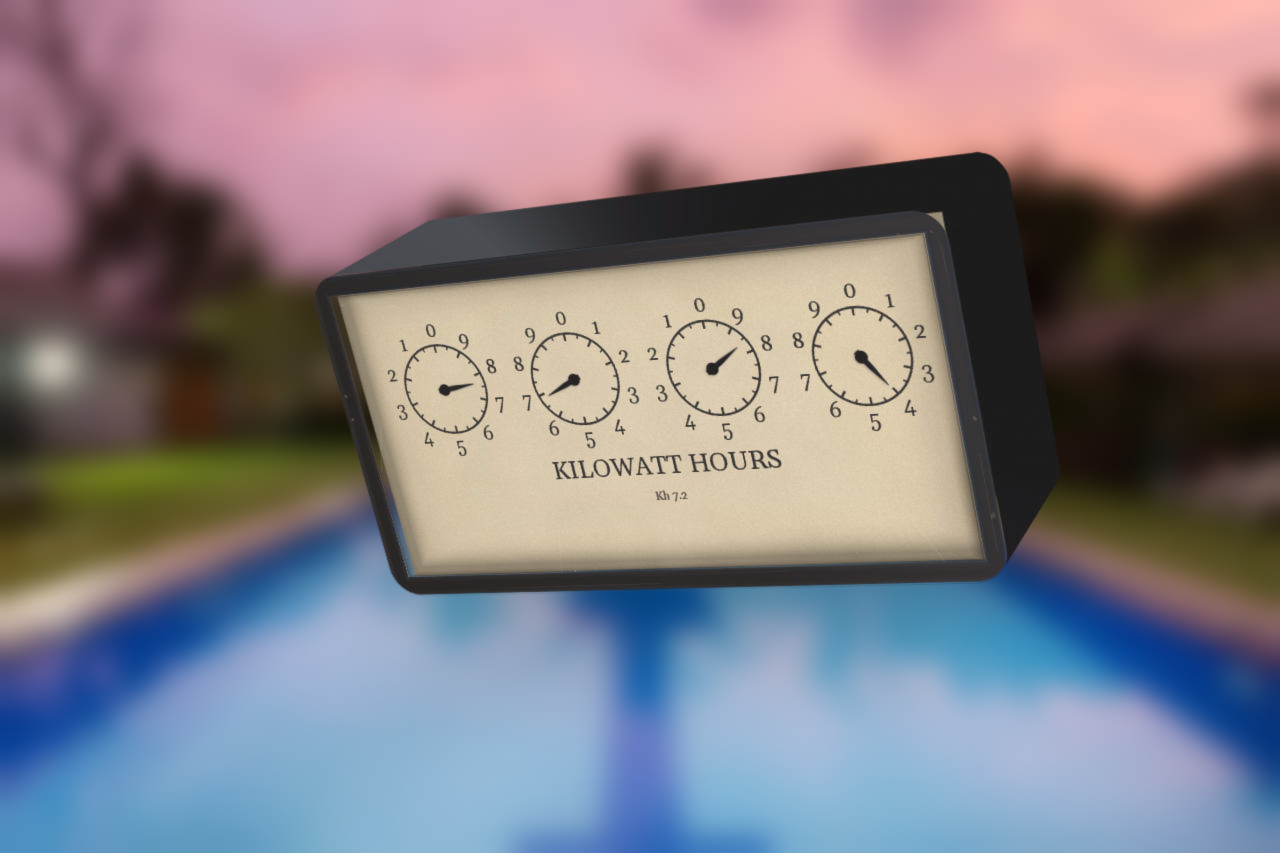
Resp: 7684 kWh
